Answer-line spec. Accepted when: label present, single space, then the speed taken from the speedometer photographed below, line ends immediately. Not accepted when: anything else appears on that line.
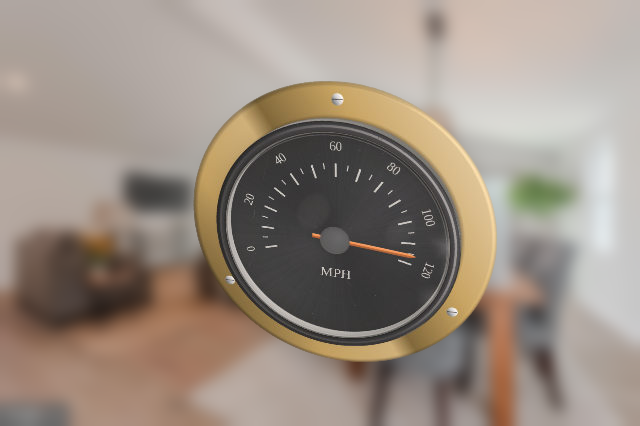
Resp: 115 mph
